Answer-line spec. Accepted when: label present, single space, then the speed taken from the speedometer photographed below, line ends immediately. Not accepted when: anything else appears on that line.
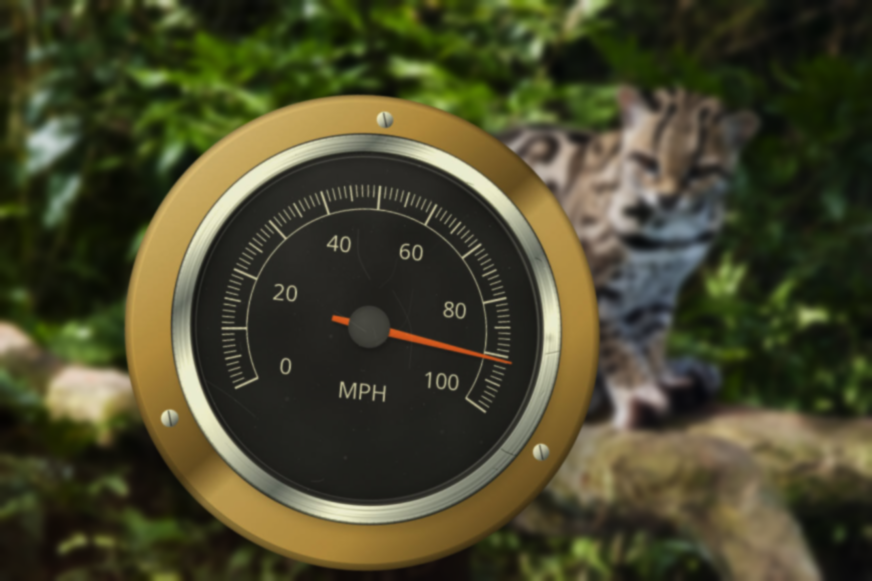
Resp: 91 mph
